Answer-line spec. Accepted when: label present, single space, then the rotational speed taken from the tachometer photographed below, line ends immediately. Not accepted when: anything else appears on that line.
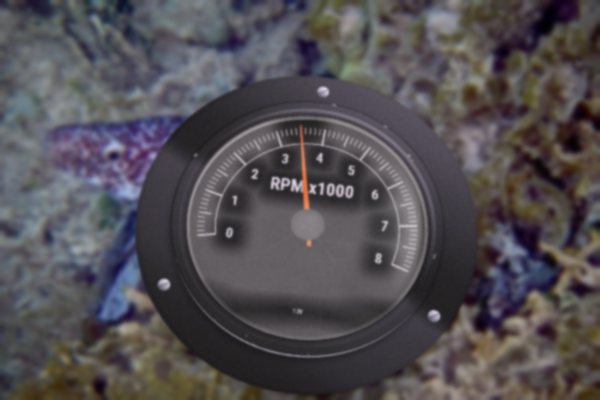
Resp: 3500 rpm
